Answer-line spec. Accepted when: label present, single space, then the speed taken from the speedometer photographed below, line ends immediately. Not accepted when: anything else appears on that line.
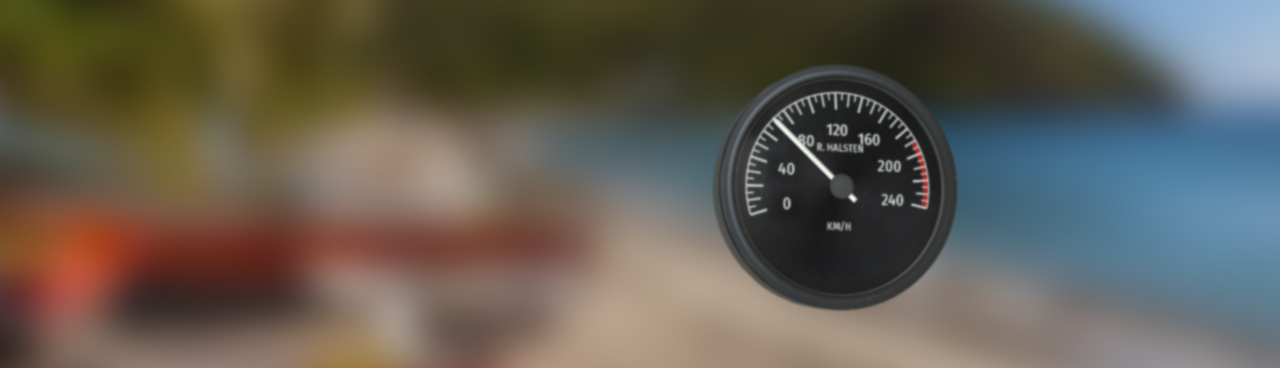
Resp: 70 km/h
